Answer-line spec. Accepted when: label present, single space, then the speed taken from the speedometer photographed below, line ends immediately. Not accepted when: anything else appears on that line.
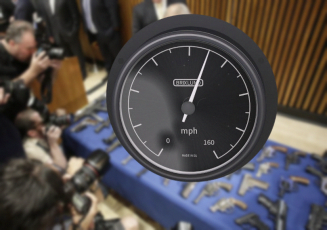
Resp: 90 mph
